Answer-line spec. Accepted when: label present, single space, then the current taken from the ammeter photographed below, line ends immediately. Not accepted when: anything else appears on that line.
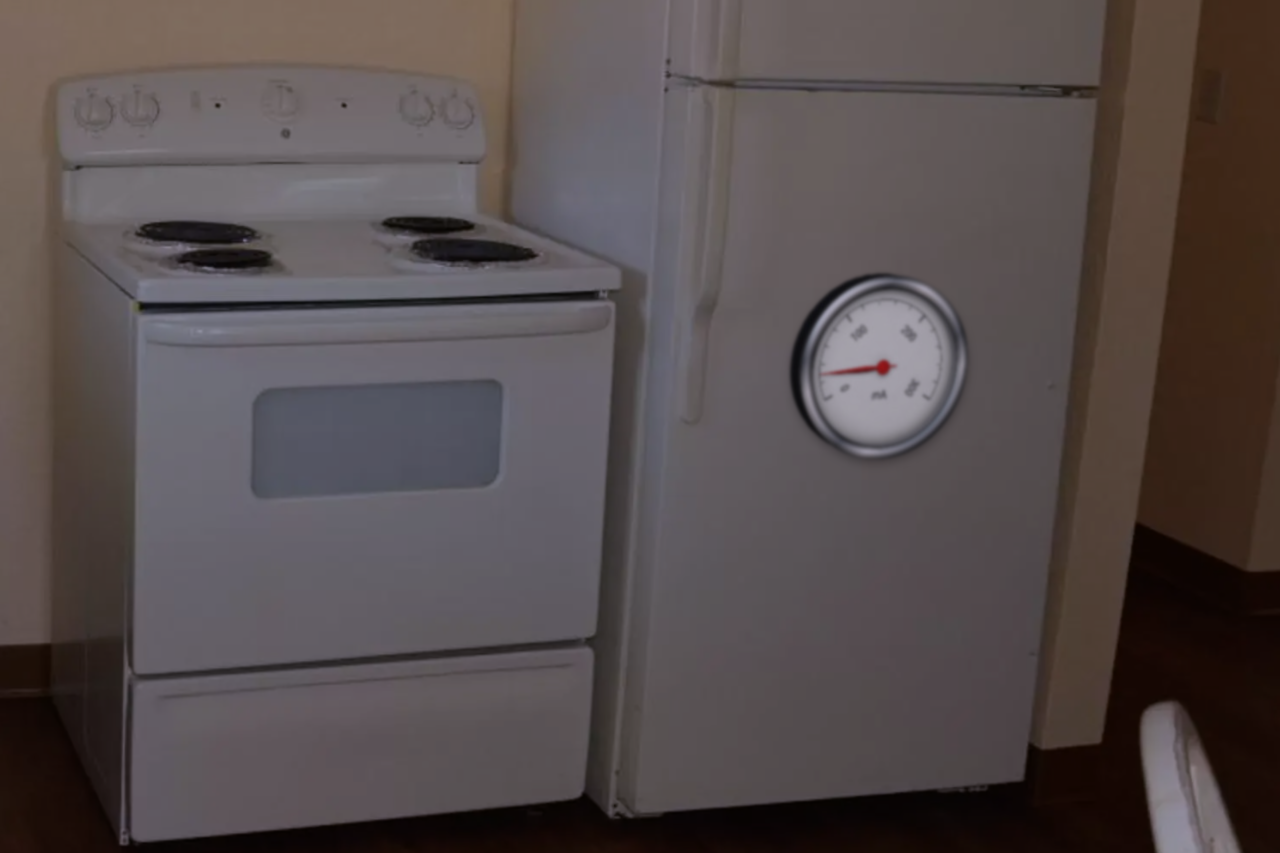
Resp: 30 mA
